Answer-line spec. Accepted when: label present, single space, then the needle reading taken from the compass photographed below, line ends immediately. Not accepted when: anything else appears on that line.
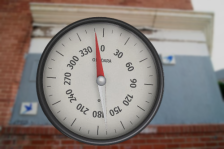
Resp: 350 °
